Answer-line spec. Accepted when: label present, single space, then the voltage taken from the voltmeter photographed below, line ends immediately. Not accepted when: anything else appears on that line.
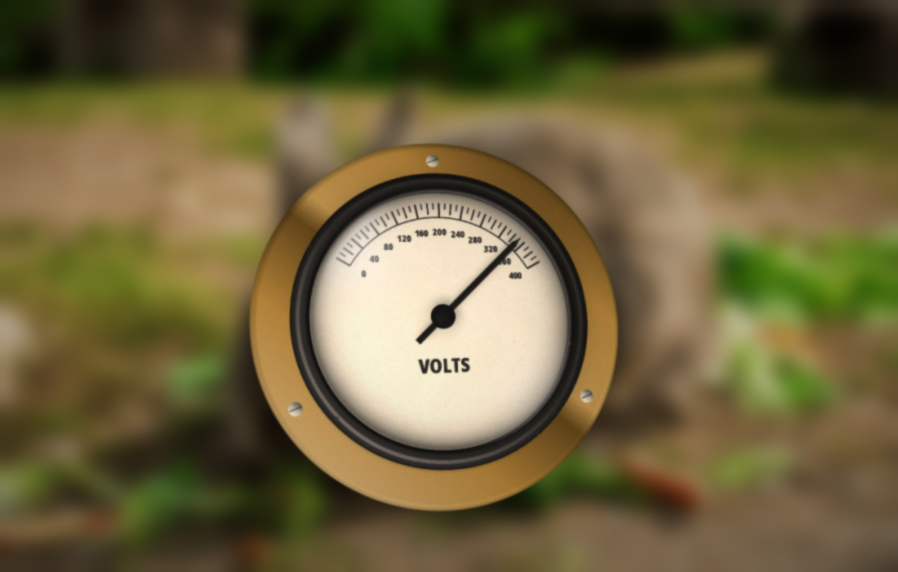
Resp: 350 V
